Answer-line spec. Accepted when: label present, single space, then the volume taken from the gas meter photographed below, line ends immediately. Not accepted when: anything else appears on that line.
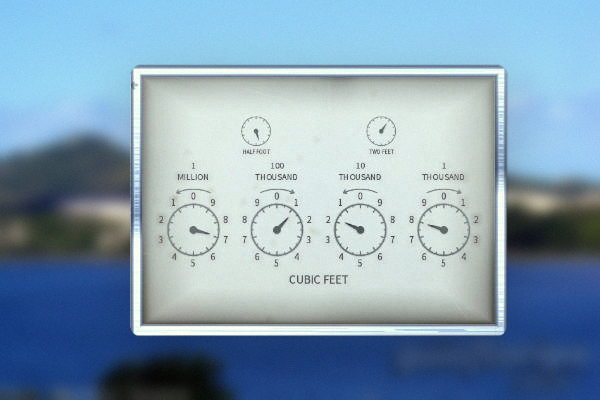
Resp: 711800 ft³
